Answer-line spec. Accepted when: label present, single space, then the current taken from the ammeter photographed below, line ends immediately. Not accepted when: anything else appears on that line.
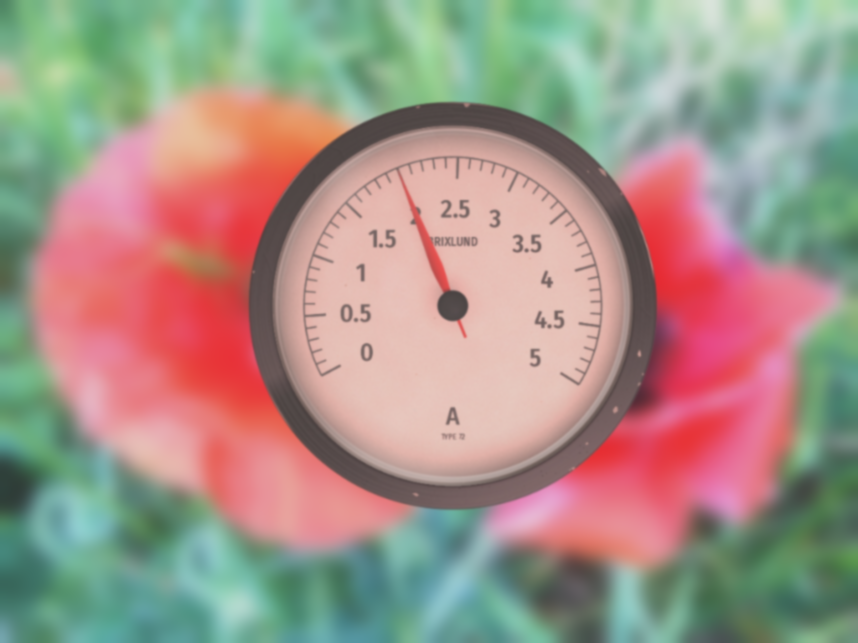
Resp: 2 A
